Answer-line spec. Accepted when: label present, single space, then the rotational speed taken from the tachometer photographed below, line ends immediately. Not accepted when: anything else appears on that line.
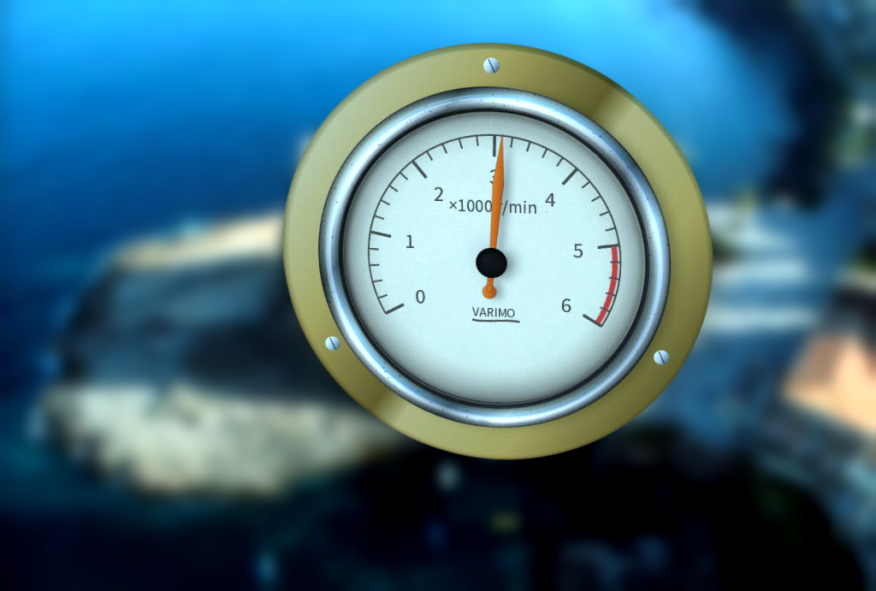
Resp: 3100 rpm
